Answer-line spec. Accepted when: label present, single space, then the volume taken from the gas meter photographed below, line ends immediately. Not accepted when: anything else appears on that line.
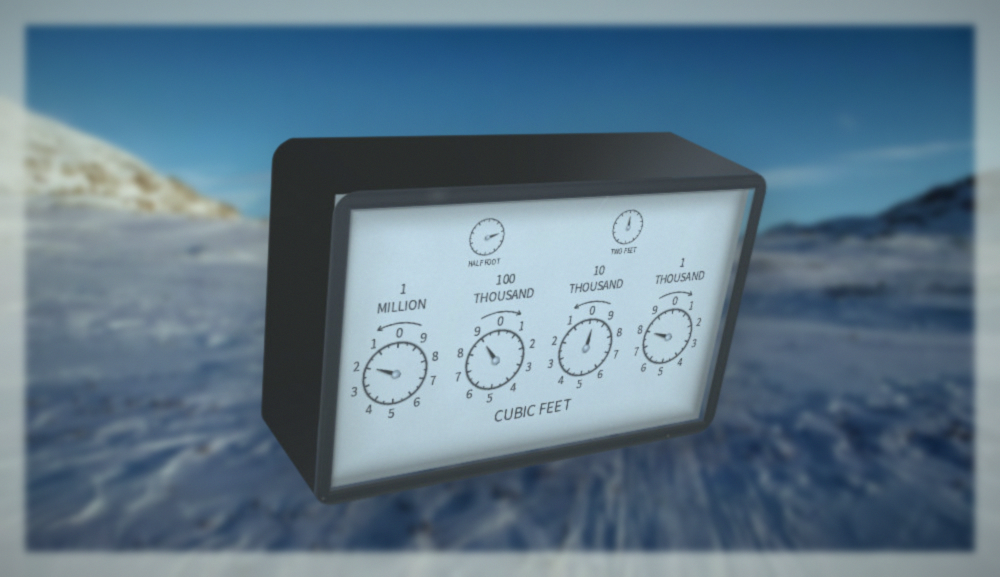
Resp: 189800 ft³
